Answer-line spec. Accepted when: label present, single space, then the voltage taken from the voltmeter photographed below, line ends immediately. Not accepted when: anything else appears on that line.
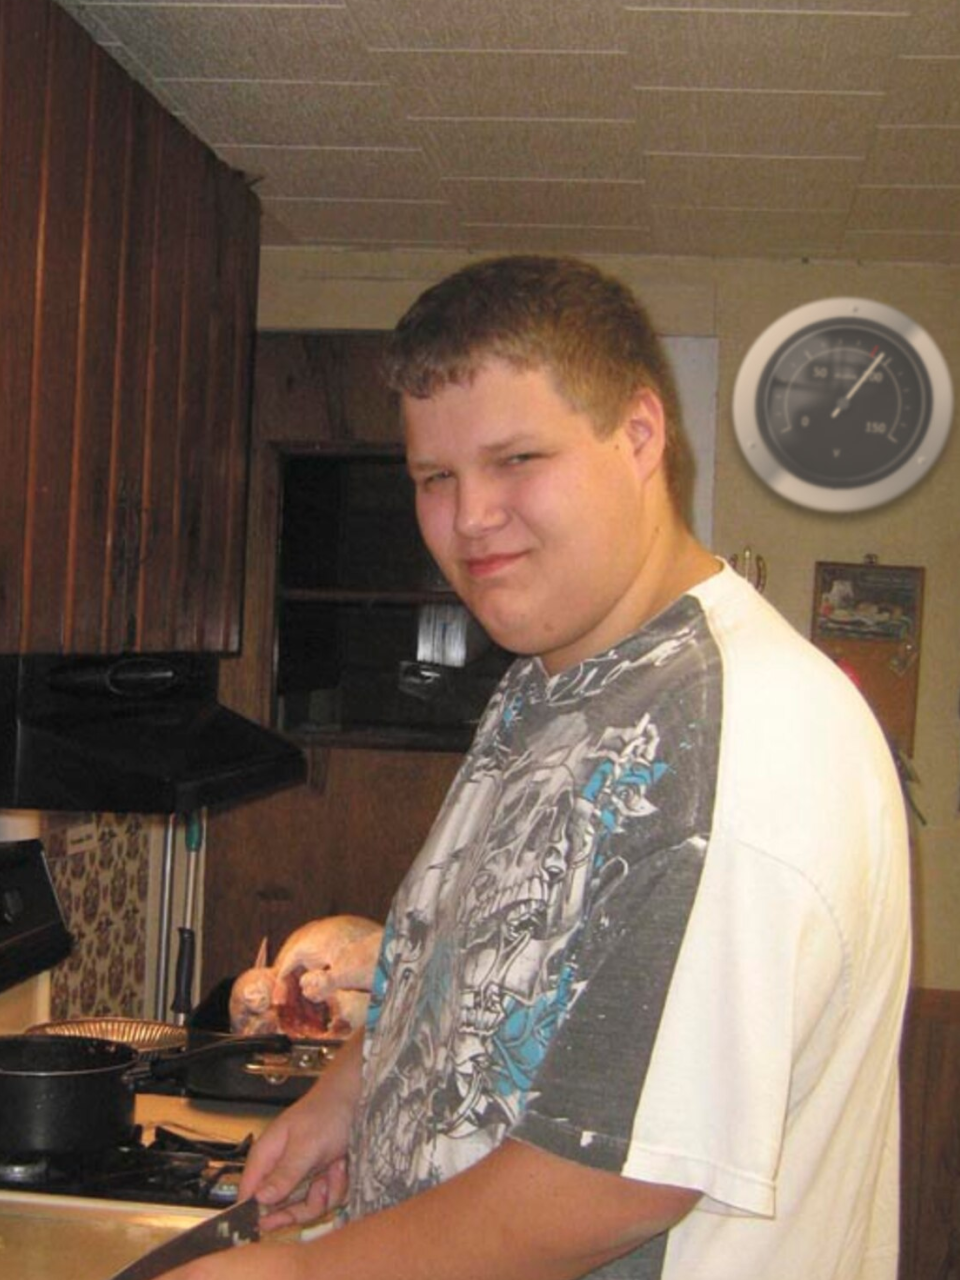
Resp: 95 V
